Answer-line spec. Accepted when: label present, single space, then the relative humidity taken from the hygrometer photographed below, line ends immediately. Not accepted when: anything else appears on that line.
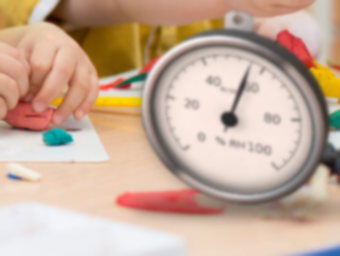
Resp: 56 %
